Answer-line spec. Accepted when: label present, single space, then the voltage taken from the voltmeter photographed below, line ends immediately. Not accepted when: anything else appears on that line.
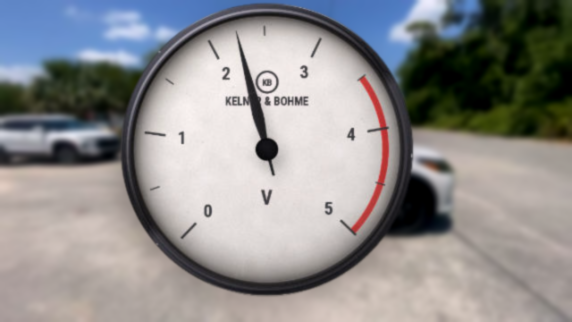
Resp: 2.25 V
